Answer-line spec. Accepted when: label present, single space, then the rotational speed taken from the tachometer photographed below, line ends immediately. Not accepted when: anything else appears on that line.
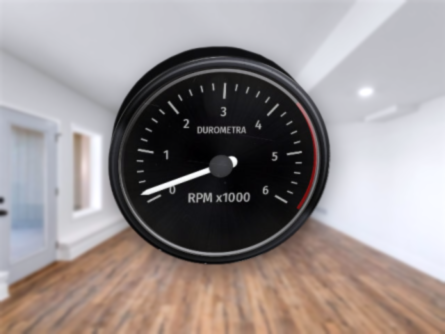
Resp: 200 rpm
